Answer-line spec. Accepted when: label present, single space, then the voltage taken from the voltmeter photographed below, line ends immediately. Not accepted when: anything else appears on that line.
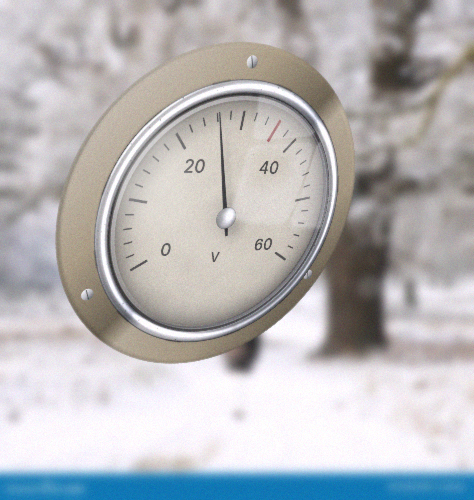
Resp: 26 V
